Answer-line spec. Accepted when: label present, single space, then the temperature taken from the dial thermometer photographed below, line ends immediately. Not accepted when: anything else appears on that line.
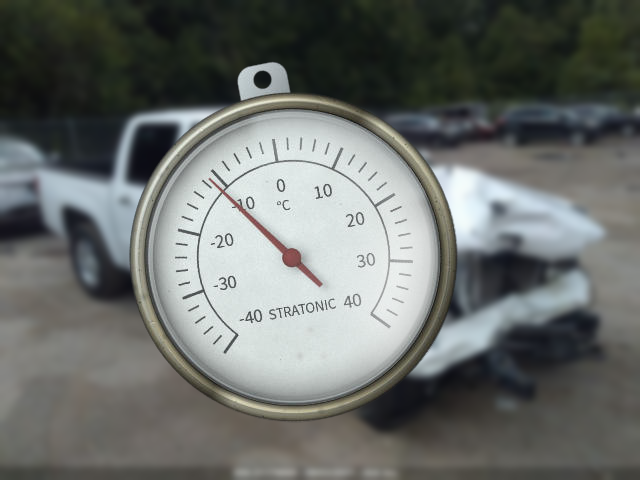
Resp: -11 °C
